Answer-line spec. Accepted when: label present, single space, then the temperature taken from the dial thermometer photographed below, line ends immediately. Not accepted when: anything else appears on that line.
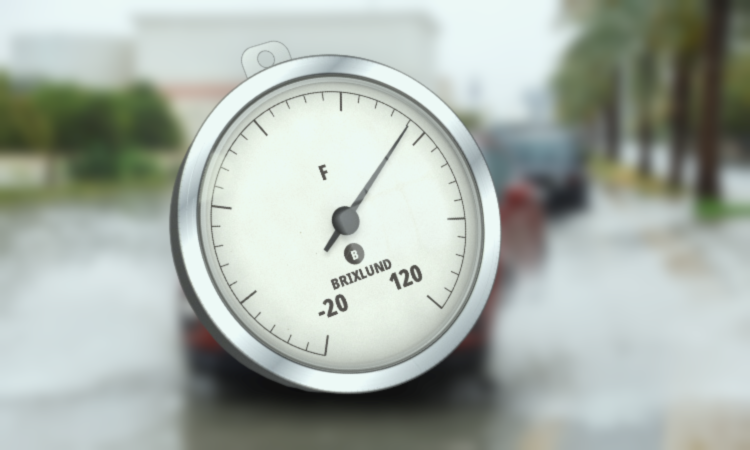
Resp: 76 °F
